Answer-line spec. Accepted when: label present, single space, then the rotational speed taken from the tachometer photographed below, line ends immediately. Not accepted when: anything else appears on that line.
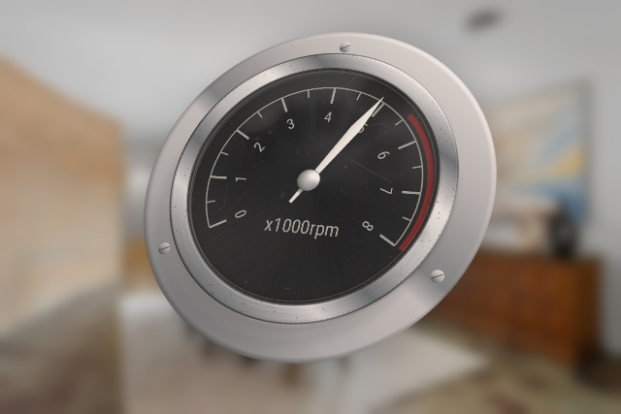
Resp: 5000 rpm
